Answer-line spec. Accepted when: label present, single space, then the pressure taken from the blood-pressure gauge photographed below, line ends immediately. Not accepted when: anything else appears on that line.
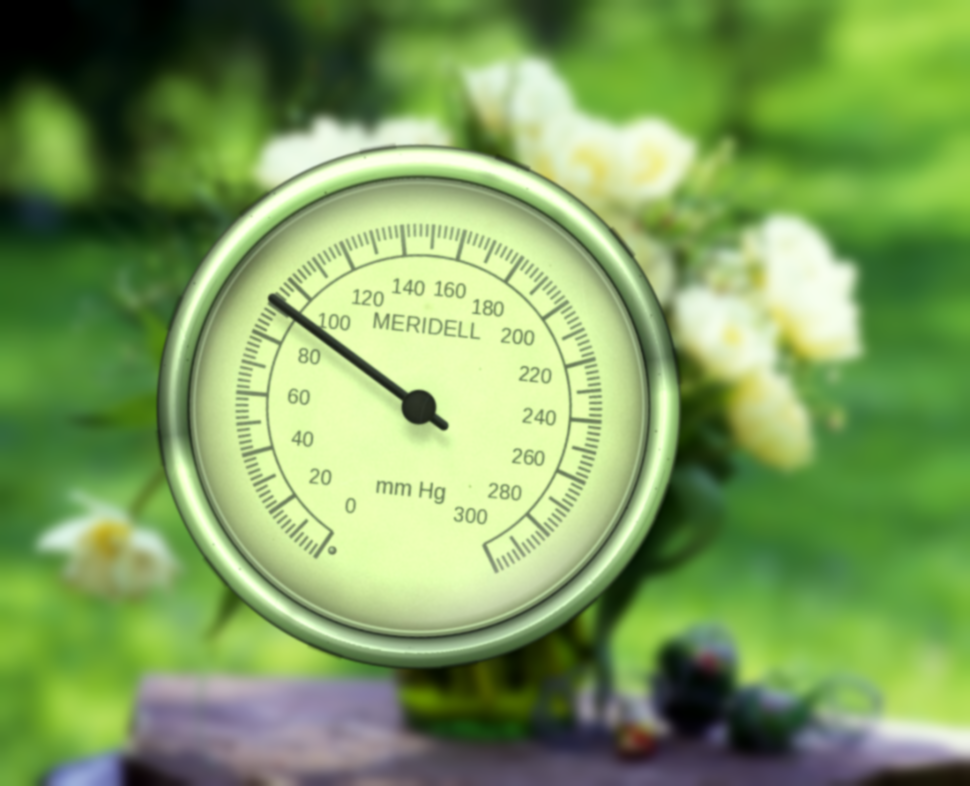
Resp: 92 mmHg
